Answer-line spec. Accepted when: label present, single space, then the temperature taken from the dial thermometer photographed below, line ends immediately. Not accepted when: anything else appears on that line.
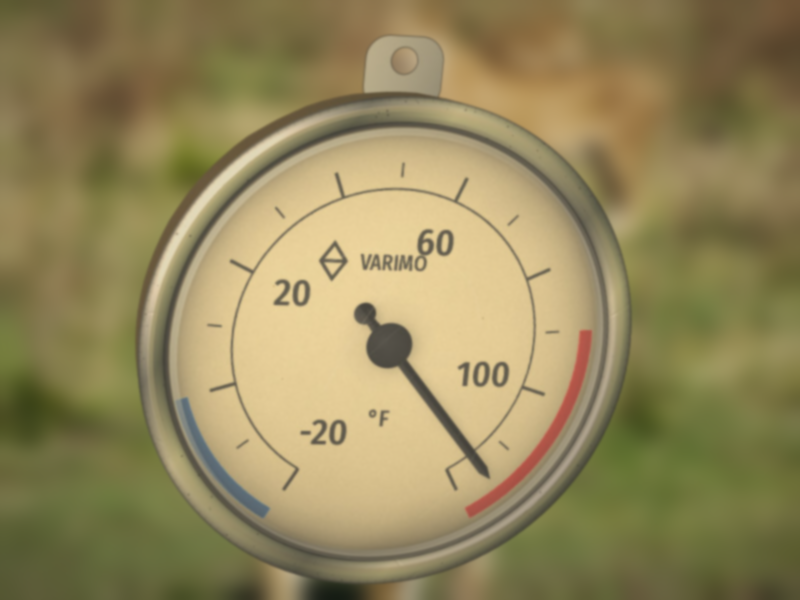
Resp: 115 °F
